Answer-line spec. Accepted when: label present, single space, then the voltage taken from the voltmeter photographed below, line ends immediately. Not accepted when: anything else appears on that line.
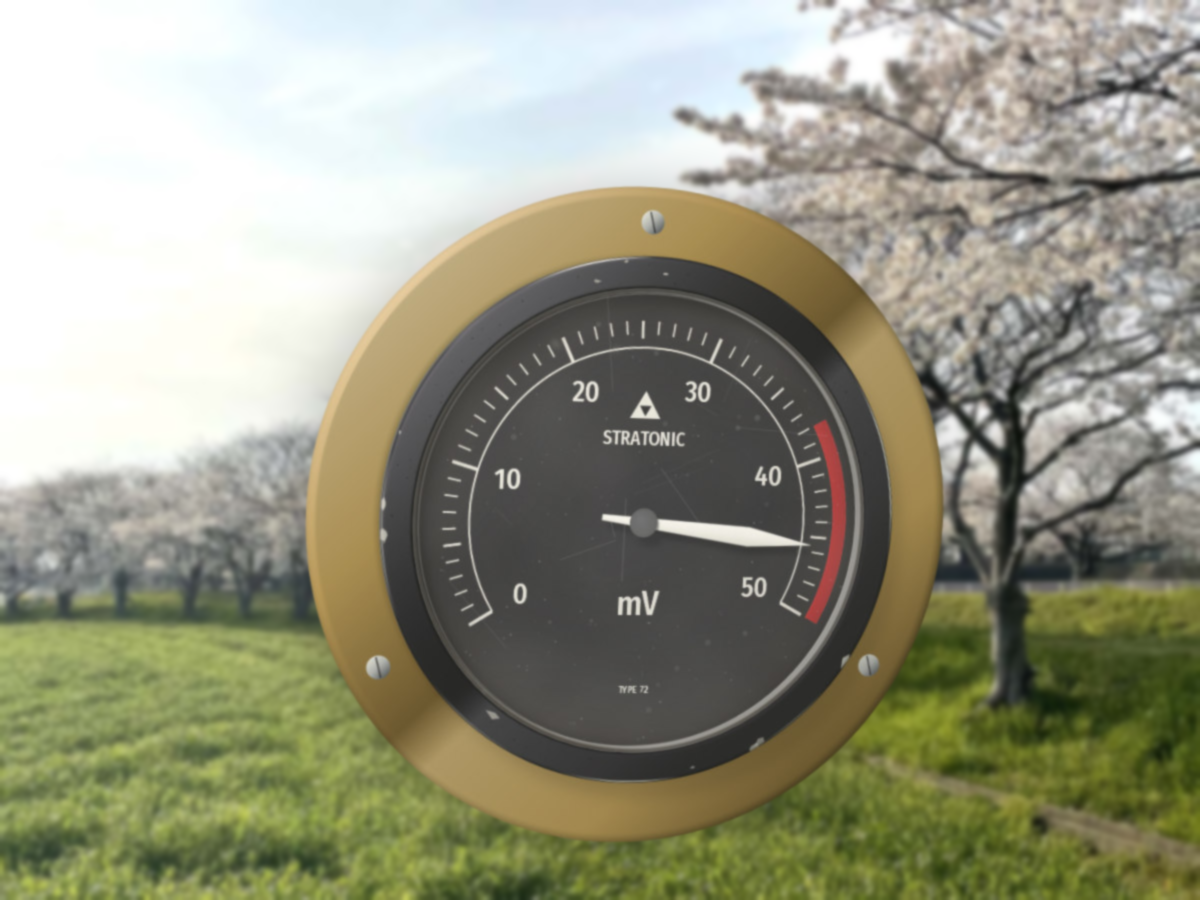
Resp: 45.5 mV
